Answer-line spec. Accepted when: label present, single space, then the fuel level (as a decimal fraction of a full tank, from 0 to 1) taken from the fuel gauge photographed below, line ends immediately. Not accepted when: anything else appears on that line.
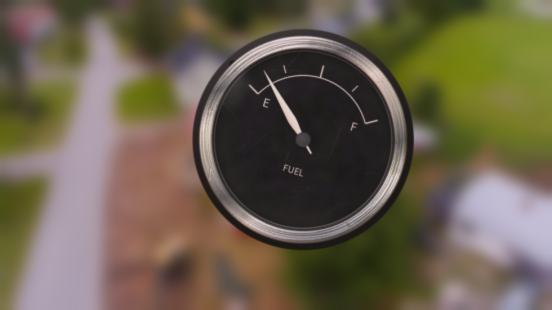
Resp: 0.125
